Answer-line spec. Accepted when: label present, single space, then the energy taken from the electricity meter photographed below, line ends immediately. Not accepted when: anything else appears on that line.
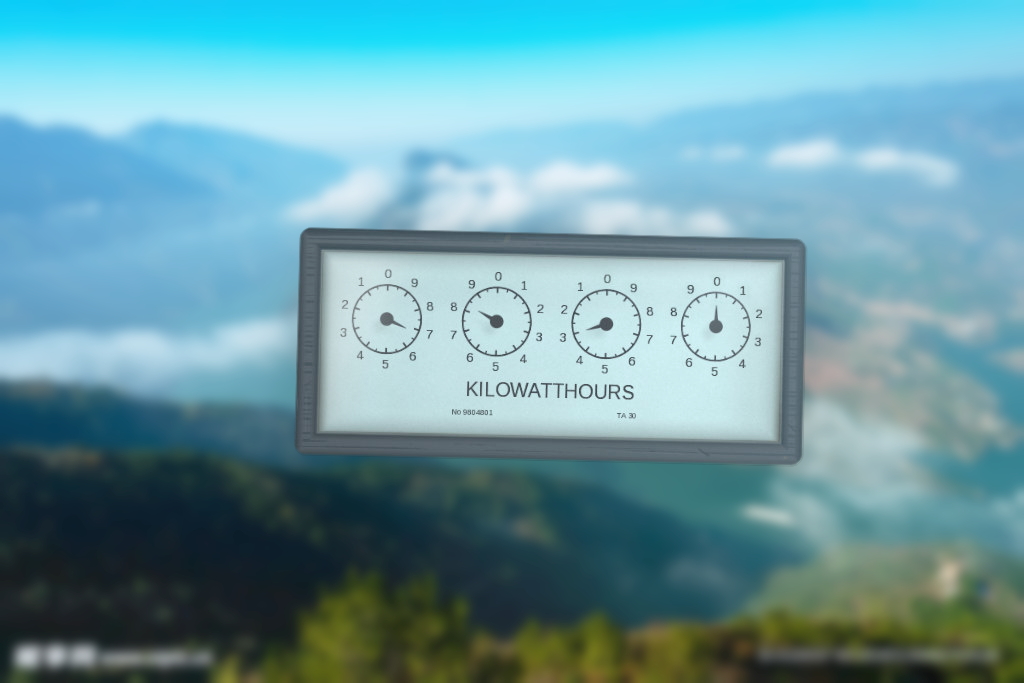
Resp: 6830 kWh
